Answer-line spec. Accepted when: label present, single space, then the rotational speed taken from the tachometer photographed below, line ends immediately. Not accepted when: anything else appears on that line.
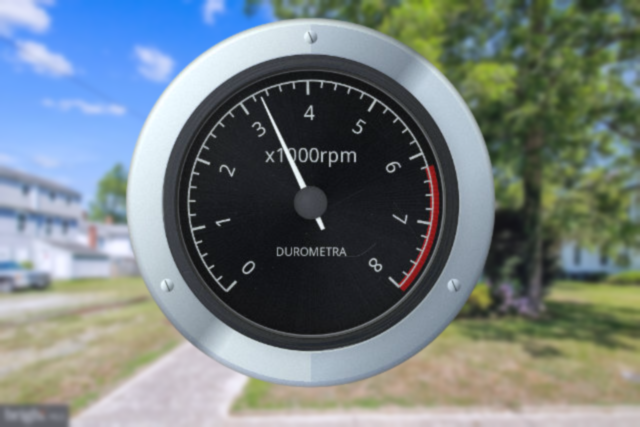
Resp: 3300 rpm
